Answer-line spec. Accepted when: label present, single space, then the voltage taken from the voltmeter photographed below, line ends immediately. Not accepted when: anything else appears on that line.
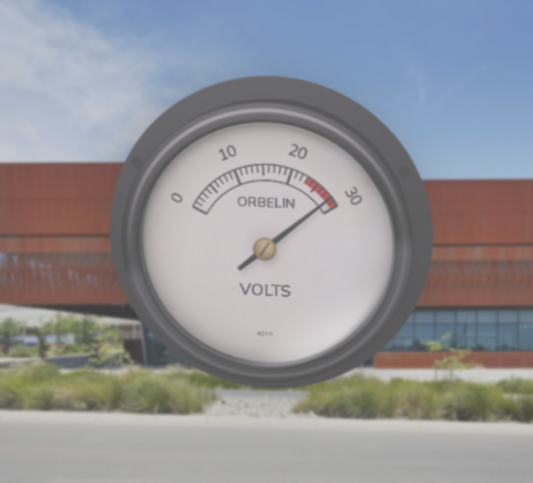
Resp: 28 V
